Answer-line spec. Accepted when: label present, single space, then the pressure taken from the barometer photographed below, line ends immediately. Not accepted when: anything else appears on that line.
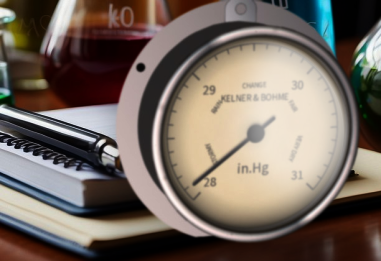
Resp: 28.1 inHg
